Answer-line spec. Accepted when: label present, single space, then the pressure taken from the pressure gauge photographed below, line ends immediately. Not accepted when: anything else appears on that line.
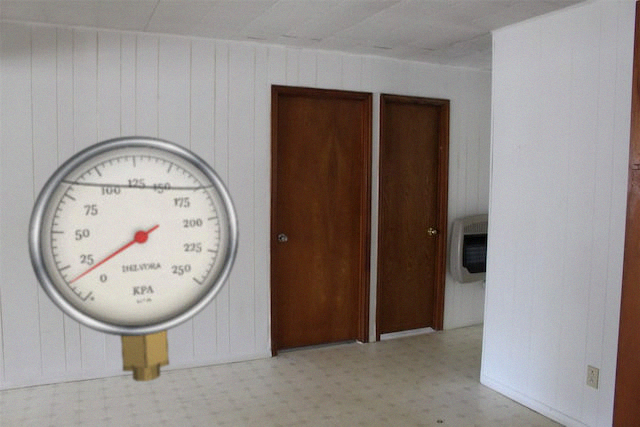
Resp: 15 kPa
